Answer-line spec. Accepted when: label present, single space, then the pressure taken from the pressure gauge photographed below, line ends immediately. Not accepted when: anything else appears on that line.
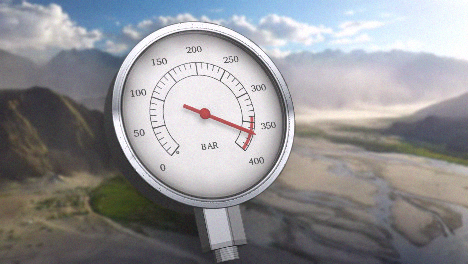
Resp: 370 bar
